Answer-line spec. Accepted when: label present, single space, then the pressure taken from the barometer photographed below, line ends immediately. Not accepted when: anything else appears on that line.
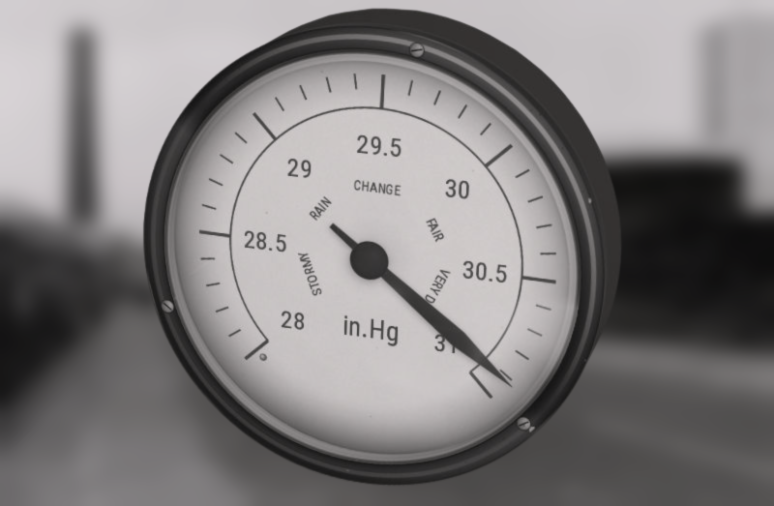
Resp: 30.9 inHg
